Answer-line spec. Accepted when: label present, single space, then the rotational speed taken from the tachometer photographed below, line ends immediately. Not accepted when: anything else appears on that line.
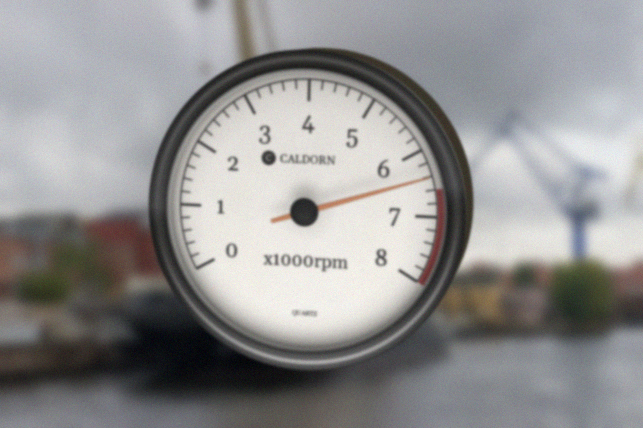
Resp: 6400 rpm
